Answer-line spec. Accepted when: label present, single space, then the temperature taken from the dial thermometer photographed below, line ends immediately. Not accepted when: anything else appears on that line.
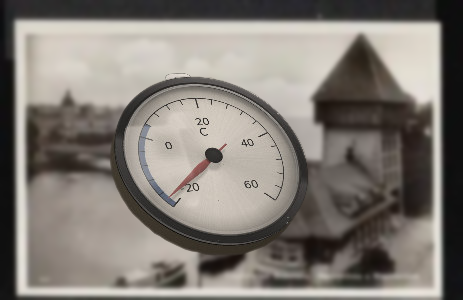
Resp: -18 °C
